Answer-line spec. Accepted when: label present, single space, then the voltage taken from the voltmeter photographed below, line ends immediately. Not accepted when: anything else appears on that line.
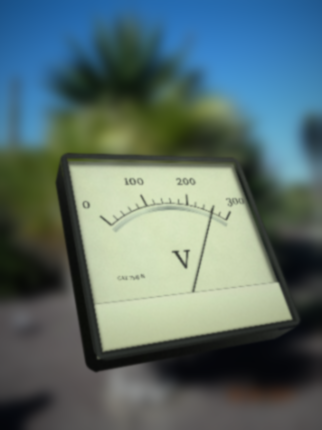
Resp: 260 V
